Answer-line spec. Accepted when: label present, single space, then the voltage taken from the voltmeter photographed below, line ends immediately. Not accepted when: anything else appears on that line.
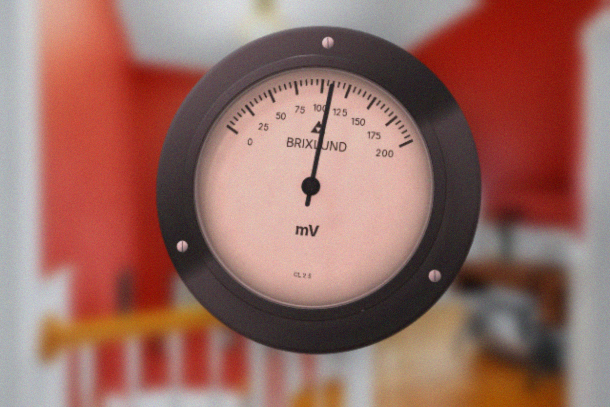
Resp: 110 mV
